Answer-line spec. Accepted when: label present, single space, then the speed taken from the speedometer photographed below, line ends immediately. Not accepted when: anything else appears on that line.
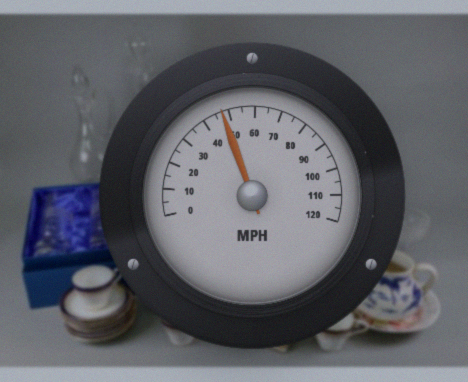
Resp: 47.5 mph
